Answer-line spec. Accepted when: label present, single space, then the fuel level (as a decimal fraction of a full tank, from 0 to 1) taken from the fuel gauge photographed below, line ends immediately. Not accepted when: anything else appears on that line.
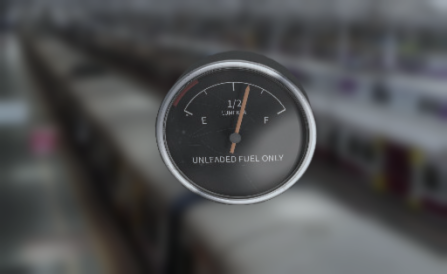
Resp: 0.625
